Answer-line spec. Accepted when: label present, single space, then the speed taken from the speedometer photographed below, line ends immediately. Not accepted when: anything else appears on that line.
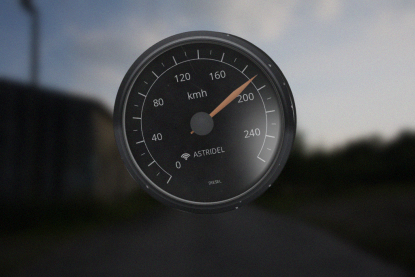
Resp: 190 km/h
